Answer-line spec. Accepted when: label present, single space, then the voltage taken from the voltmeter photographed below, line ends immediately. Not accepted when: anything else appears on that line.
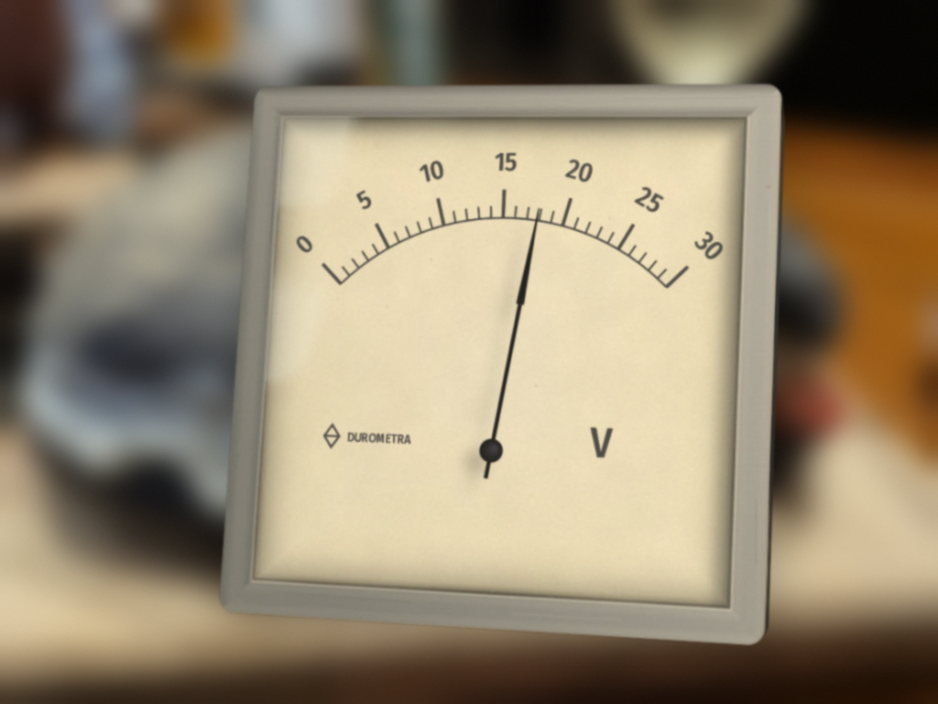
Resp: 18 V
